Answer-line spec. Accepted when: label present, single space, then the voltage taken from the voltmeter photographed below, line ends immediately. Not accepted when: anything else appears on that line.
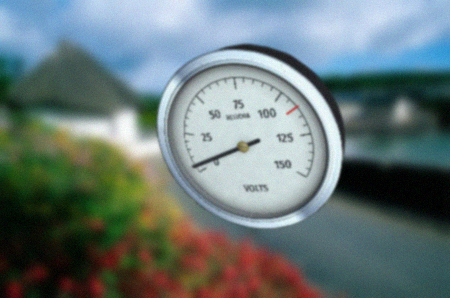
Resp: 5 V
